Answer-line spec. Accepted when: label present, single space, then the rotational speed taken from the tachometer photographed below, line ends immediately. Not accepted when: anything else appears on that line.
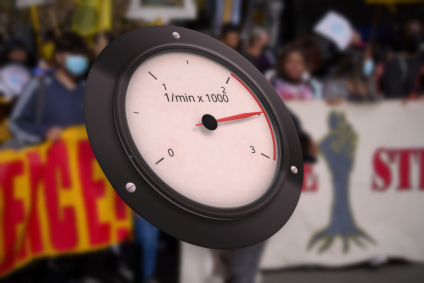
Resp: 2500 rpm
